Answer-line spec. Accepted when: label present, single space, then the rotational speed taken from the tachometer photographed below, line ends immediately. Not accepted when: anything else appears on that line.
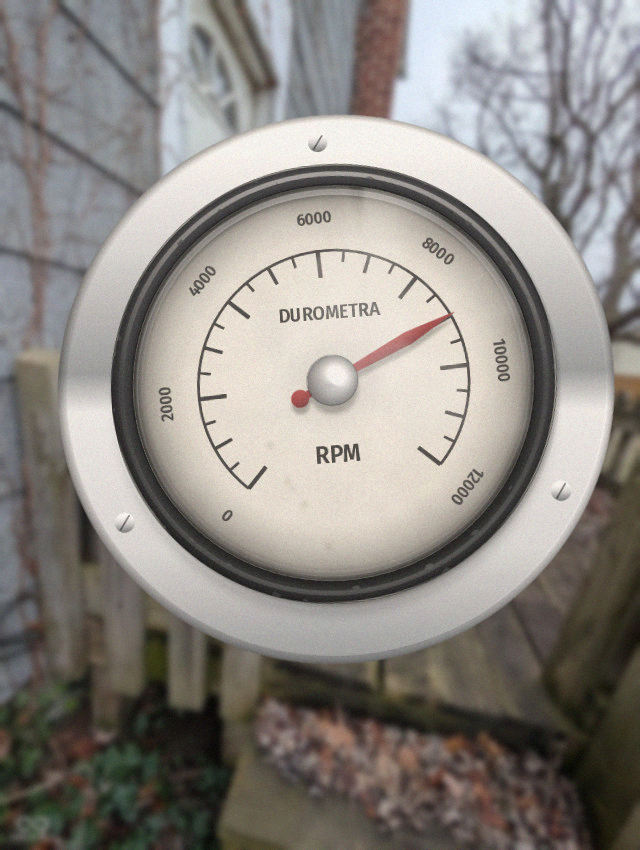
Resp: 9000 rpm
